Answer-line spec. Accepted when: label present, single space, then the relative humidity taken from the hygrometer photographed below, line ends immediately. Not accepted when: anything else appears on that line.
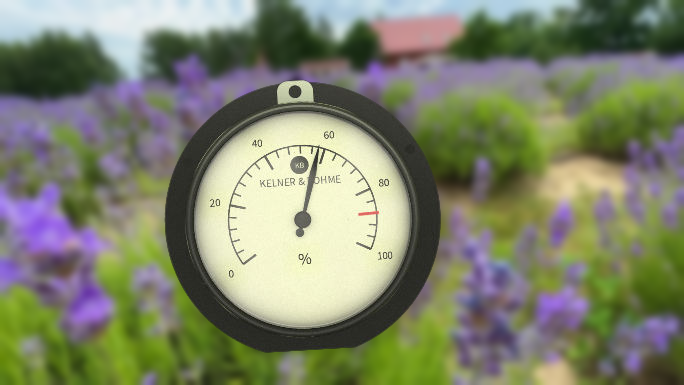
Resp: 58 %
